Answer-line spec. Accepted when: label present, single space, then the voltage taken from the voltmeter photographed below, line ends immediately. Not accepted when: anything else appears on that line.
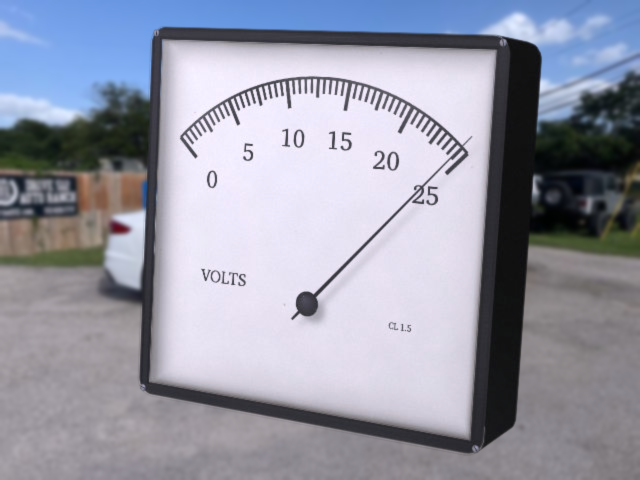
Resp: 24.5 V
